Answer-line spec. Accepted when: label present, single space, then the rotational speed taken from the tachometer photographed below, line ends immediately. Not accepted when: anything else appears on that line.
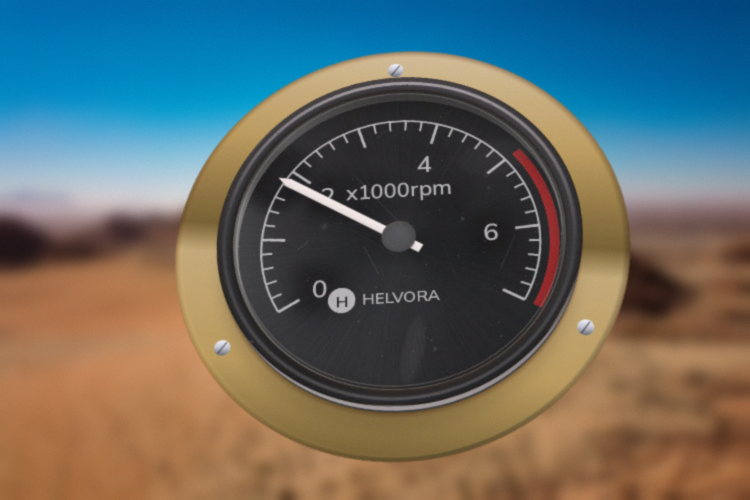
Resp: 1800 rpm
